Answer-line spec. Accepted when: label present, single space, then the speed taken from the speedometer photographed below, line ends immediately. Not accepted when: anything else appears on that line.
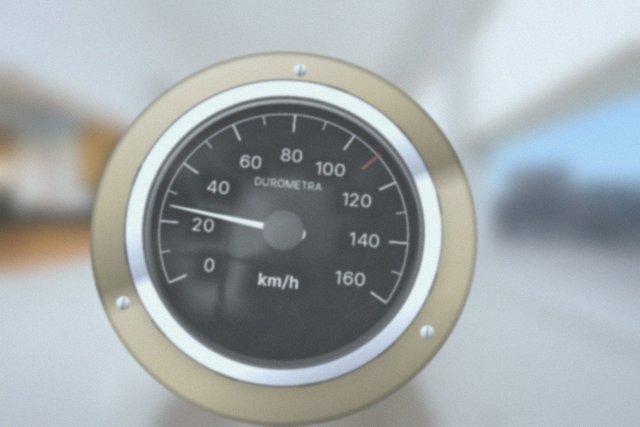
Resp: 25 km/h
